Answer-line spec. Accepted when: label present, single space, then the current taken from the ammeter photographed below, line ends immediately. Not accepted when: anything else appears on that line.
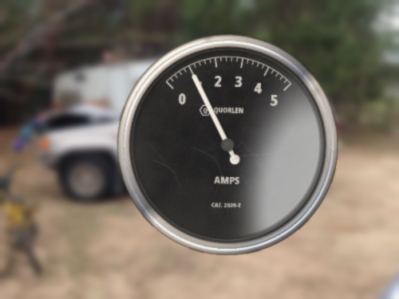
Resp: 1 A
